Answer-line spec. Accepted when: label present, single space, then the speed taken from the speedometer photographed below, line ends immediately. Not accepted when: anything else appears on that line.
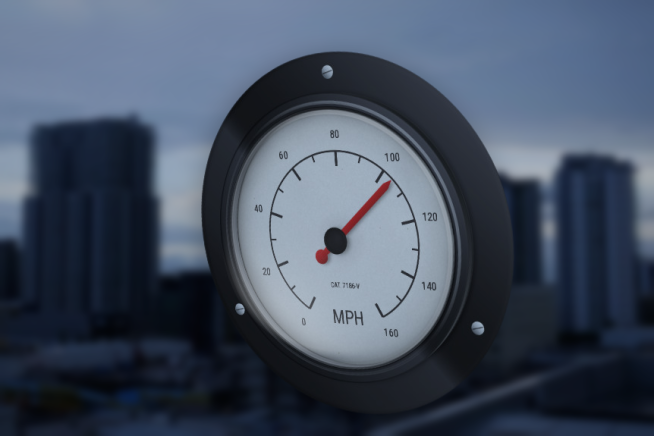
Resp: 105 mph
